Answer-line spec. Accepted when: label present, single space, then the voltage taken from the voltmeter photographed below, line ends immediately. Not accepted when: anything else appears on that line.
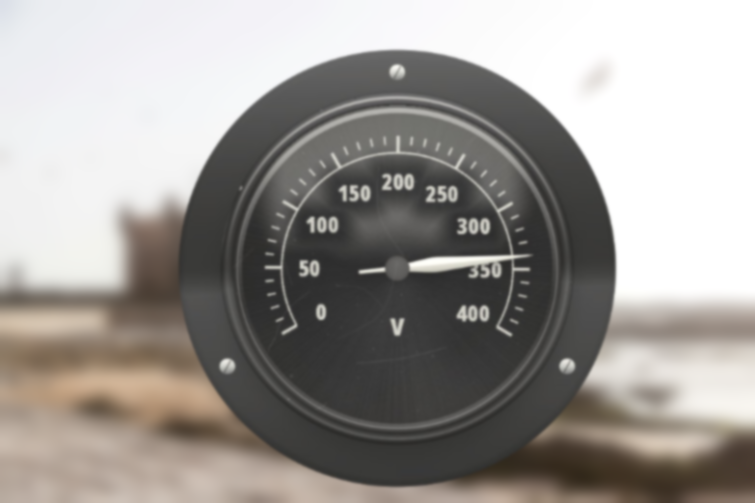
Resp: 340 V
